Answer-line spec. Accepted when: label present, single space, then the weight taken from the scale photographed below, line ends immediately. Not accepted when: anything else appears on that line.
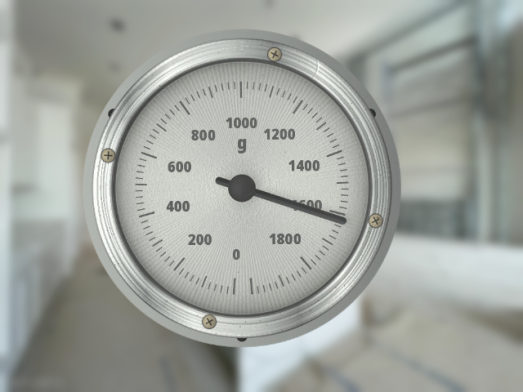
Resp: 1620 g
